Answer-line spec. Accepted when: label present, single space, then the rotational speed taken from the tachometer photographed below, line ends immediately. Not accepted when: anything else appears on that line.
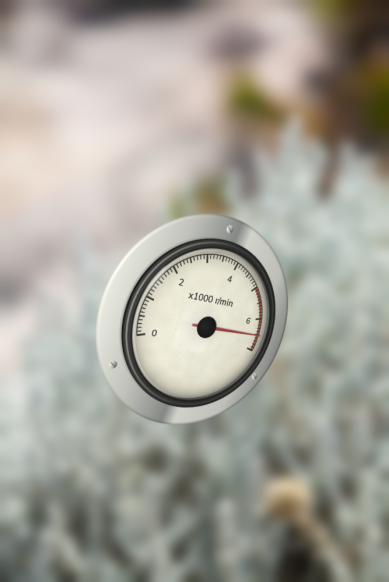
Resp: 6500 rpm
